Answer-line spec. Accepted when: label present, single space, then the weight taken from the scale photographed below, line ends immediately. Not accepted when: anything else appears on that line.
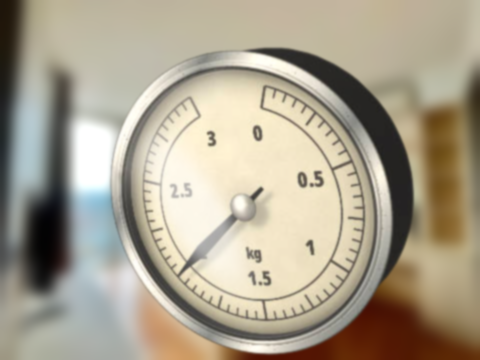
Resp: 2 kg
